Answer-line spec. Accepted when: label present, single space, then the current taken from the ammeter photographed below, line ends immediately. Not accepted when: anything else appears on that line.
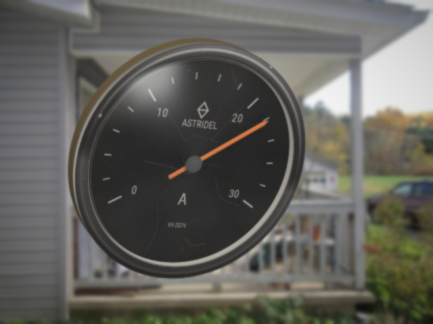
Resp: 22 A
